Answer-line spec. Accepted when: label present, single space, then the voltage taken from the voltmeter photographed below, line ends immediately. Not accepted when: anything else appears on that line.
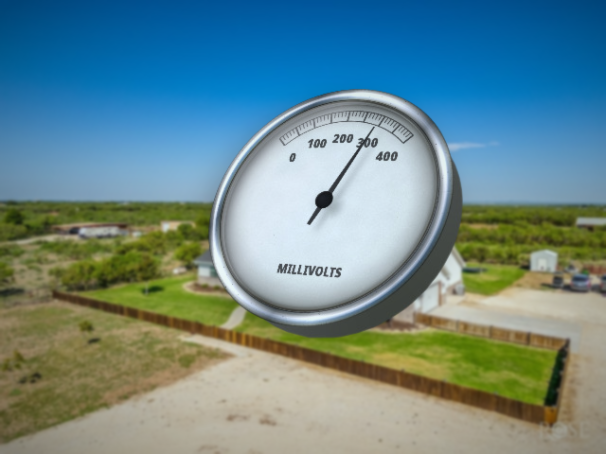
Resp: 300 mV
